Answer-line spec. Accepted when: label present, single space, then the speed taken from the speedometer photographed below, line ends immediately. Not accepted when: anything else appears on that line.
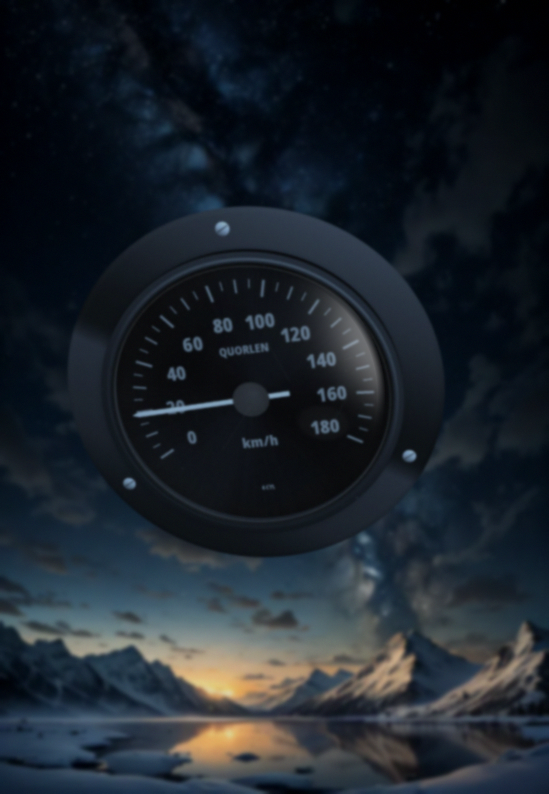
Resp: 20 km/h
